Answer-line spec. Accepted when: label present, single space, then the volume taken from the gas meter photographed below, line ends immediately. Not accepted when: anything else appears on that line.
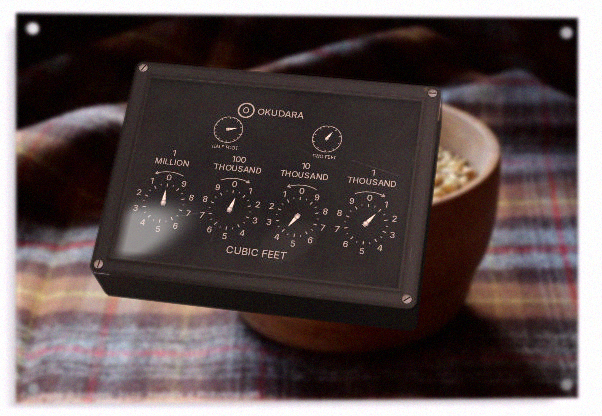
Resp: 4100 ft³
